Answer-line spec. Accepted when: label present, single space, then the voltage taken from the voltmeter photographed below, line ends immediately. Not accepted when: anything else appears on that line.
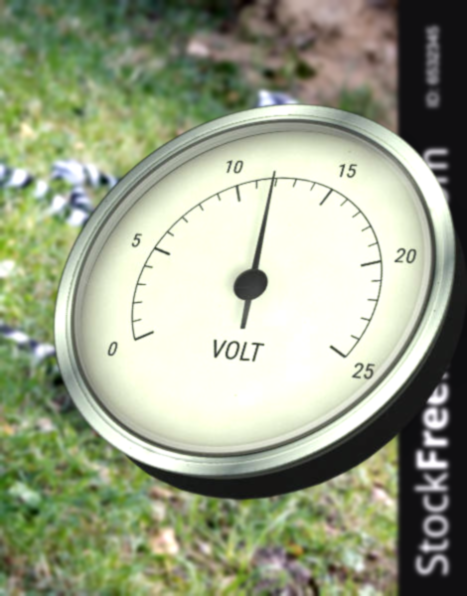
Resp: 12 V
